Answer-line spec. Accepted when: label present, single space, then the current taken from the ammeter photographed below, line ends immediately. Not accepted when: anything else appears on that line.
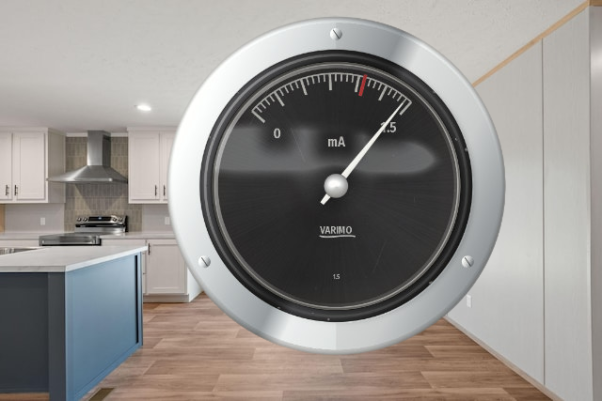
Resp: 1.45 mA
